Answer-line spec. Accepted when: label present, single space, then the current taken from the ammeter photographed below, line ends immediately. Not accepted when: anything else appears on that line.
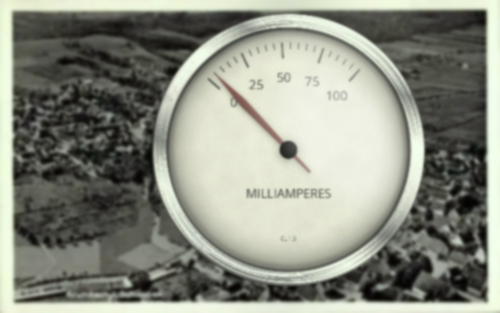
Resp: 5 mA
